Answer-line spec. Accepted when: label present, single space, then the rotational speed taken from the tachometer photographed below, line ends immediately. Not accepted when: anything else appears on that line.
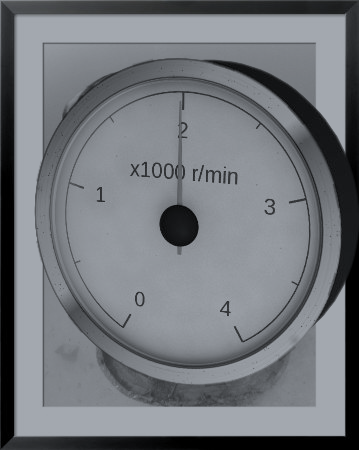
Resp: 2000 rpm
